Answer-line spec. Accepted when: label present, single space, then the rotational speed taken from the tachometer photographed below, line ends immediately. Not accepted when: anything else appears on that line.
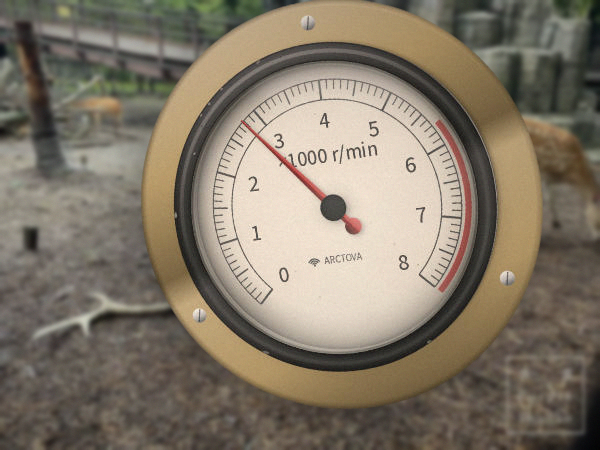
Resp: 2800 rpm
